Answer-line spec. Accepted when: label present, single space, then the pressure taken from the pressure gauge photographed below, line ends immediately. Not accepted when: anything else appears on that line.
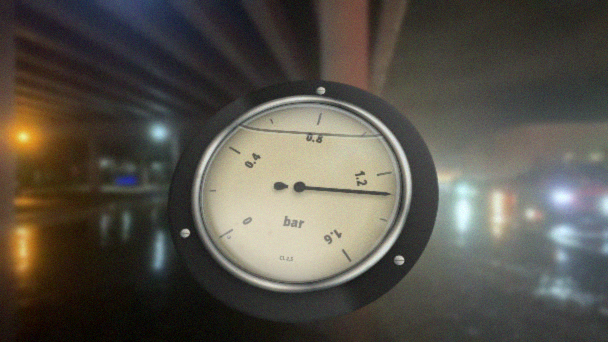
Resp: 1.3 bar
